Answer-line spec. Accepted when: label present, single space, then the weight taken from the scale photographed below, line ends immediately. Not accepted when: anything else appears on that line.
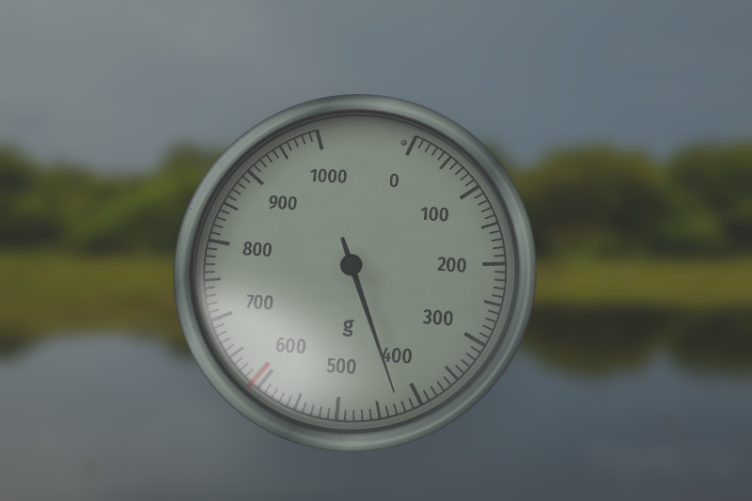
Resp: 425 g
